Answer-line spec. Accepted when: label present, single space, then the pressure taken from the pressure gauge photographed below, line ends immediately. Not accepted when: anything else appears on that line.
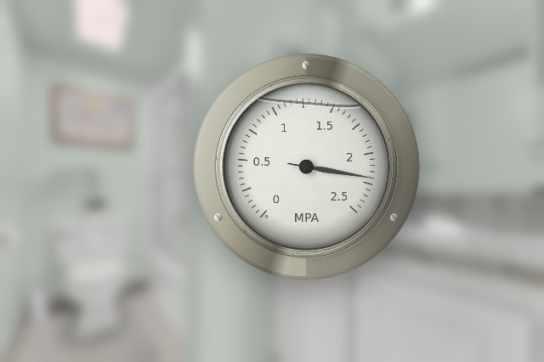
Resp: 2.2 MPa
